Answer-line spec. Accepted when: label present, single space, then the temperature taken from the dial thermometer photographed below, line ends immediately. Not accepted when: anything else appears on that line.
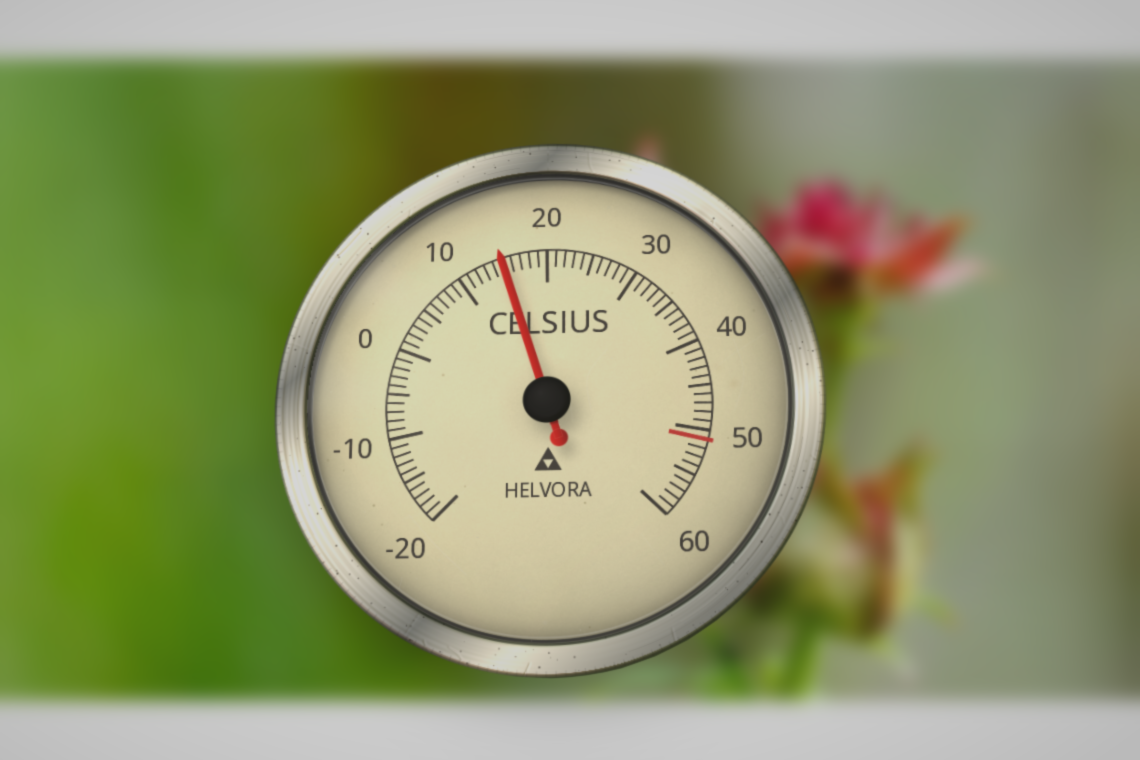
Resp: 15 °C
